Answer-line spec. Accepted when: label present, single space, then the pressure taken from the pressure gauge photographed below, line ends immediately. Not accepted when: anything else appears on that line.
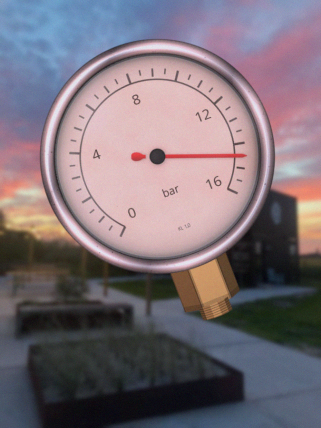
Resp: 14.5 bar
